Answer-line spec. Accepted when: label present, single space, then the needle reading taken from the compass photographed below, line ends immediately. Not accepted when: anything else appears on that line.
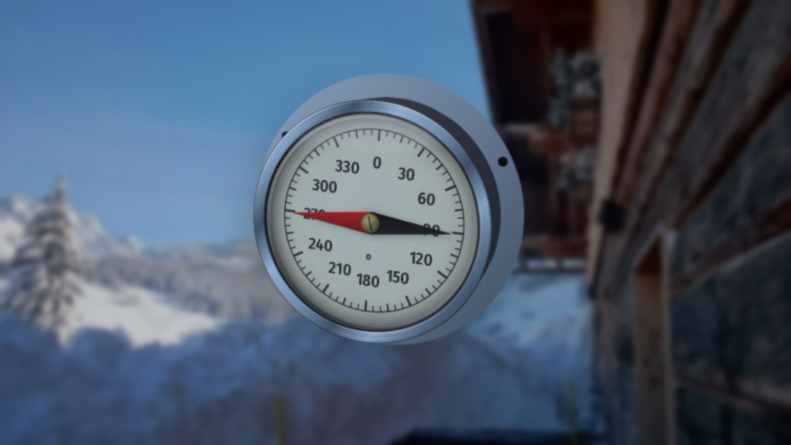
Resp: 270 °
